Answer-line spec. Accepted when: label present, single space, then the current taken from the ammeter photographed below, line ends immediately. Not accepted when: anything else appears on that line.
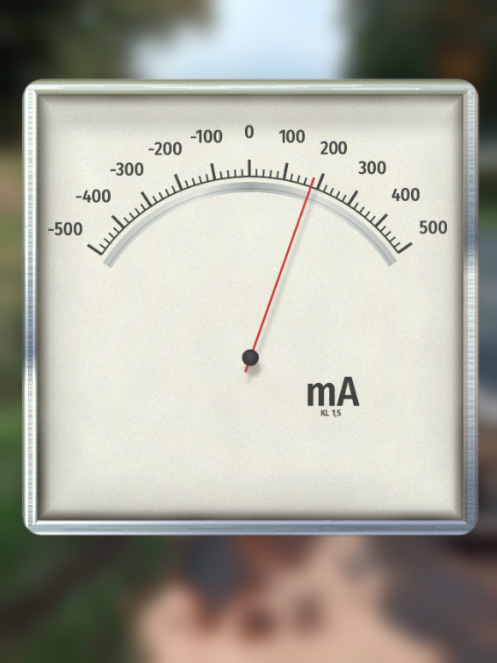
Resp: 180 mA
